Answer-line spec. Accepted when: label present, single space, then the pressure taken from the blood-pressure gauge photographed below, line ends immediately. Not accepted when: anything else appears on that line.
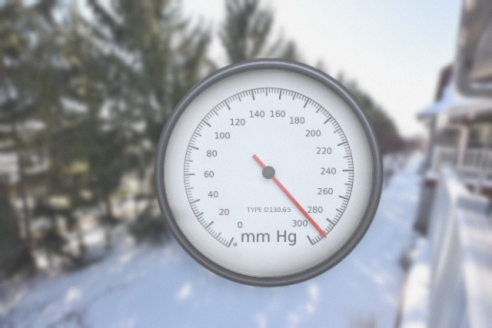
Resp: 290 mmHg
